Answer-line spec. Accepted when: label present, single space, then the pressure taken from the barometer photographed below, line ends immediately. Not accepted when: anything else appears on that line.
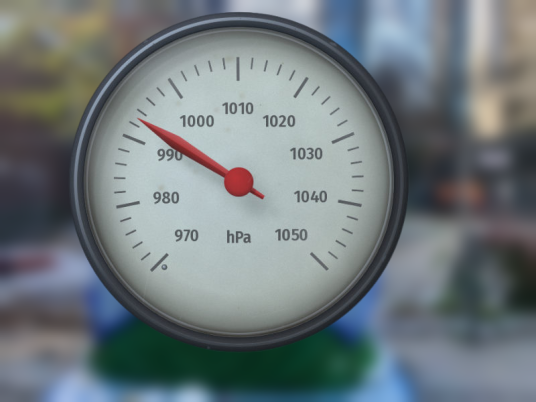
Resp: 993 hPa
